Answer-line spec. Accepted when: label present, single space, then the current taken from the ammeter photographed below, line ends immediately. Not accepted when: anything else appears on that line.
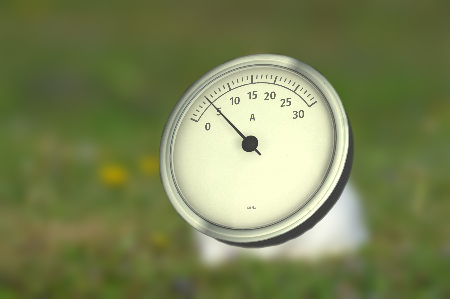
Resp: 5 A
